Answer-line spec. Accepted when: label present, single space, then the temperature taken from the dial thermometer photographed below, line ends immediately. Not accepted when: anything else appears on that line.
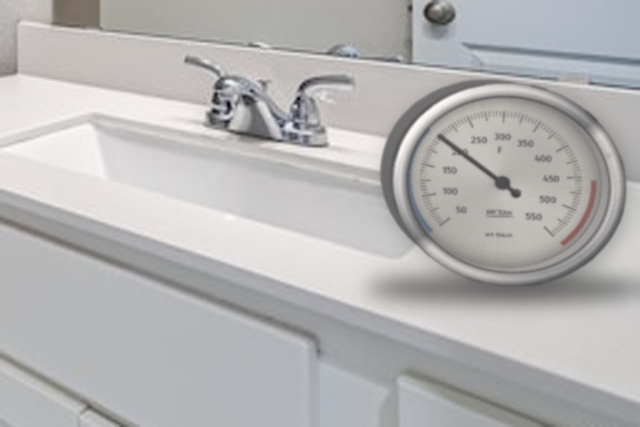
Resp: 200 °F
